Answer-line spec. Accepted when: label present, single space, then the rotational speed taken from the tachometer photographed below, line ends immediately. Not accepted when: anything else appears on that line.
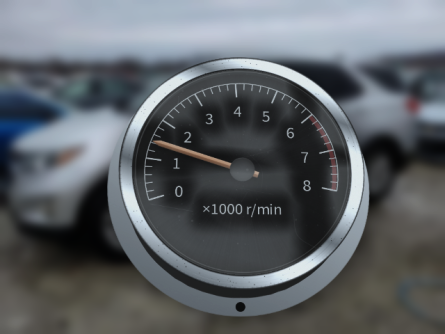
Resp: 1400 rpm
